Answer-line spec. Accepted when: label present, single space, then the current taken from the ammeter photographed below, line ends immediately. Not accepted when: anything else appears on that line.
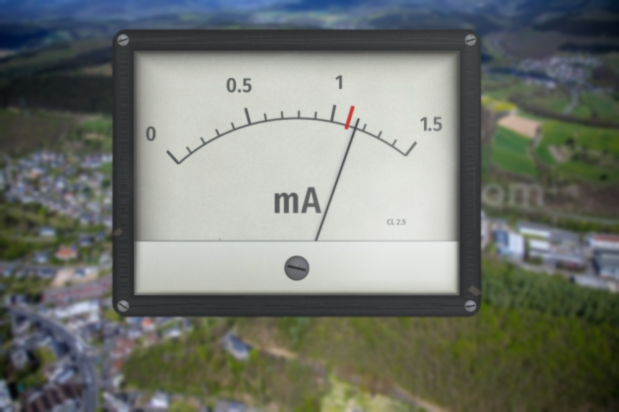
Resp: 1.15 mA
